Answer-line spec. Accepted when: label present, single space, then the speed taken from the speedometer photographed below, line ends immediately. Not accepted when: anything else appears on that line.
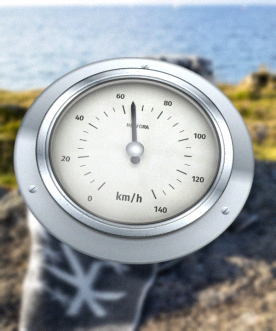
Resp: 65 km/h
